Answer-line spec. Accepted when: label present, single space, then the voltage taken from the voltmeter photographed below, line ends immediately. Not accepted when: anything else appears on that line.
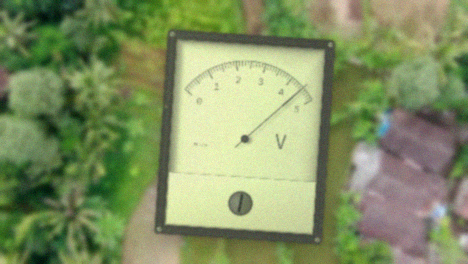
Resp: 4.5 V
